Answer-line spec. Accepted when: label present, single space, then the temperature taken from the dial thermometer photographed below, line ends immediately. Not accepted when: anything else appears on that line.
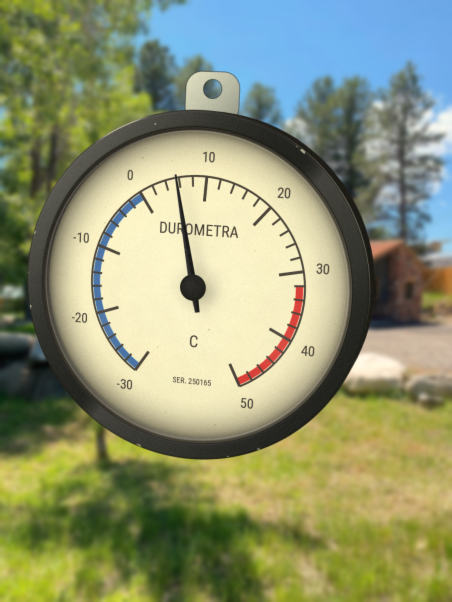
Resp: 6 °C
